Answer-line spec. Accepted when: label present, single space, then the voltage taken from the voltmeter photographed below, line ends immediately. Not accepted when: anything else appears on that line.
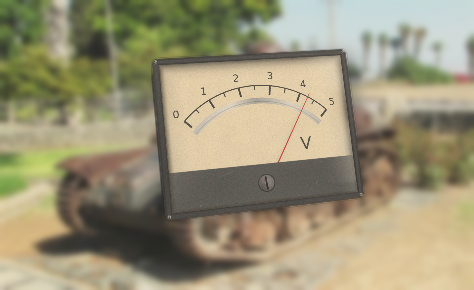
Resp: 4.25 V
